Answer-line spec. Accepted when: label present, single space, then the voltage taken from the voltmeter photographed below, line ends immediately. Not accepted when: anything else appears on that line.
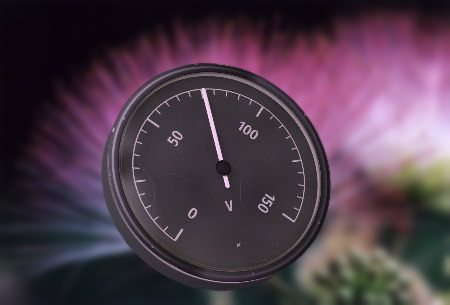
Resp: 75 V
